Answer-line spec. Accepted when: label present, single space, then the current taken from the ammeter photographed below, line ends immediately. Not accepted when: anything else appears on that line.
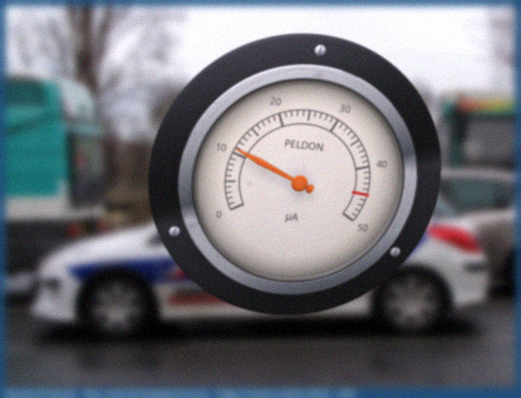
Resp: 11 µA
